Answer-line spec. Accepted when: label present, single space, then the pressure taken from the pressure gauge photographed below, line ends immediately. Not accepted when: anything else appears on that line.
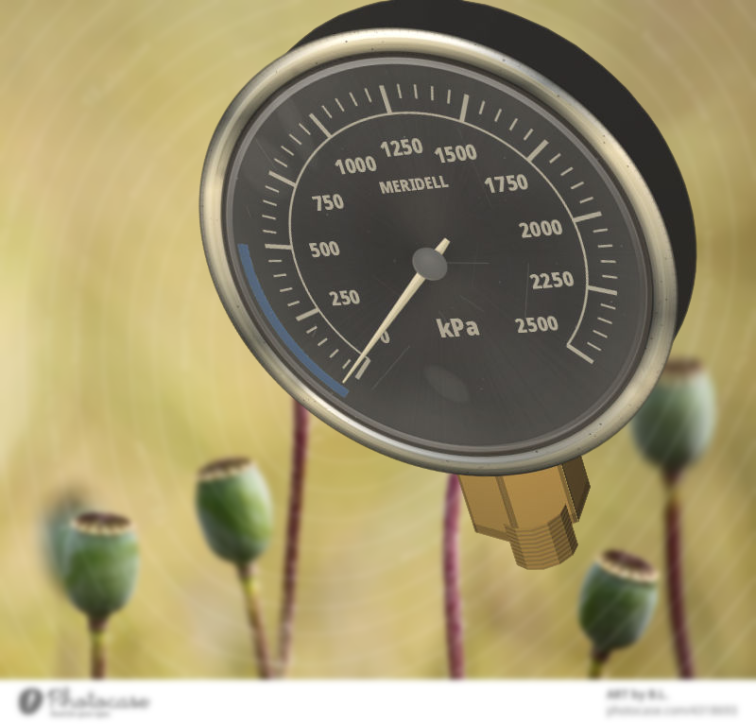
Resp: 25 kPa
